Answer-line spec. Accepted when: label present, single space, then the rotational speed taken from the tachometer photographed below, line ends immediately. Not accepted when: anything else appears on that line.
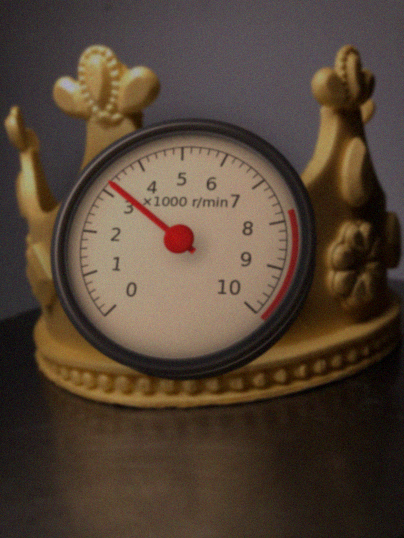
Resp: 3200 rpm
